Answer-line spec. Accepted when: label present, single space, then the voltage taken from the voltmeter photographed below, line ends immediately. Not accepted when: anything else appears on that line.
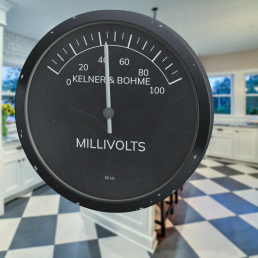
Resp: 45 mV
